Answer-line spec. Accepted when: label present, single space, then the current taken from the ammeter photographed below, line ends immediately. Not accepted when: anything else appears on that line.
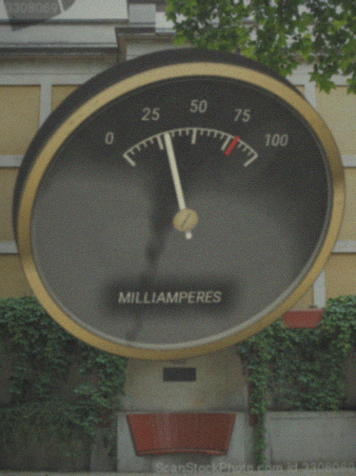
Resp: 30 mA
